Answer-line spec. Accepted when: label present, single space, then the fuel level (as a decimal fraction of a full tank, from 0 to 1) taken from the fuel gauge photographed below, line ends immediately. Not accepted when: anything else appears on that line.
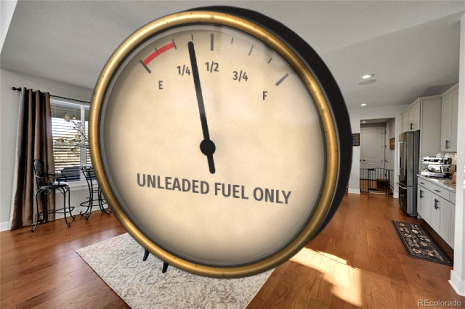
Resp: 0.375
